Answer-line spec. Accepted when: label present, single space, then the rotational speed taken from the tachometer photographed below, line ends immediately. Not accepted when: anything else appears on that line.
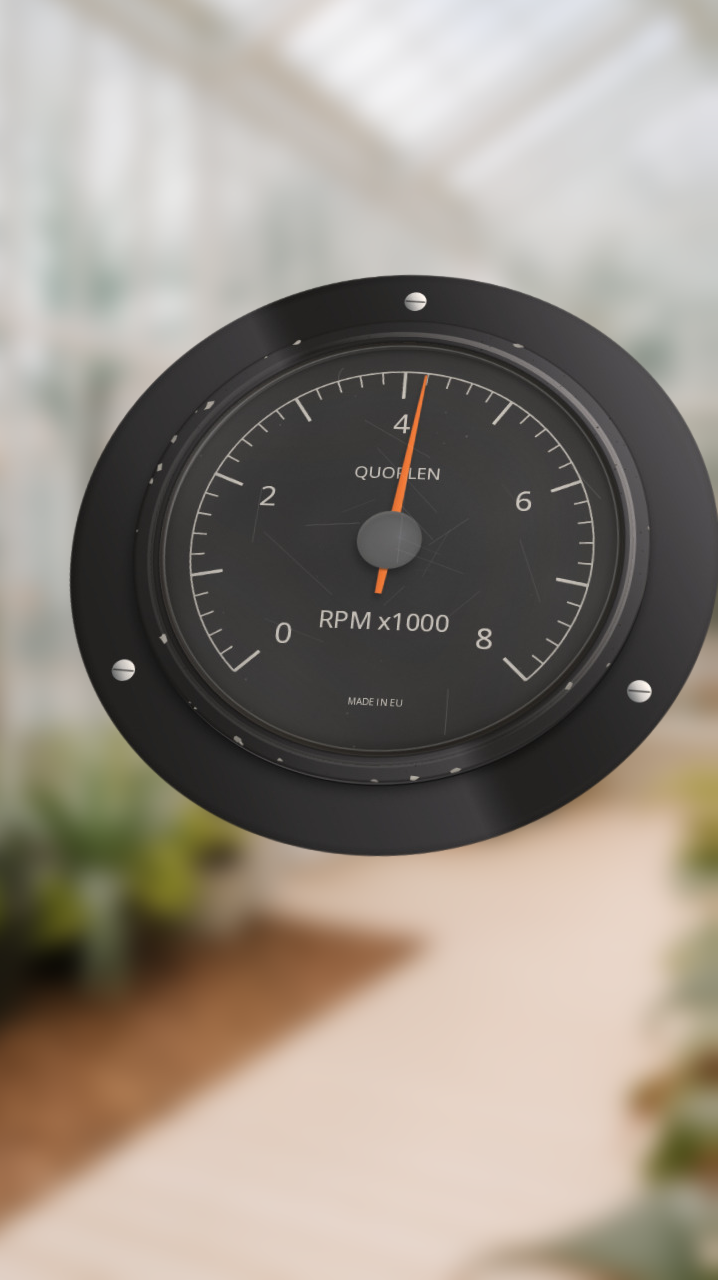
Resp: 4200 rpm
